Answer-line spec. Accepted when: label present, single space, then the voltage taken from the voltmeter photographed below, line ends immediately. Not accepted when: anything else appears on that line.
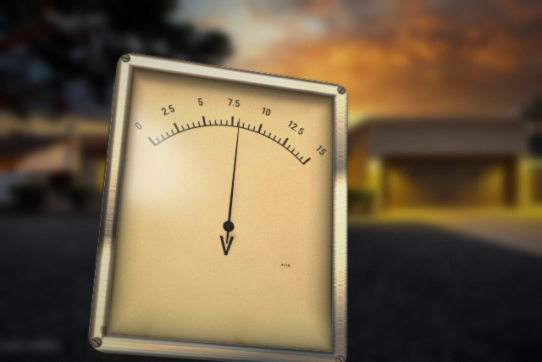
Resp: 8 V
